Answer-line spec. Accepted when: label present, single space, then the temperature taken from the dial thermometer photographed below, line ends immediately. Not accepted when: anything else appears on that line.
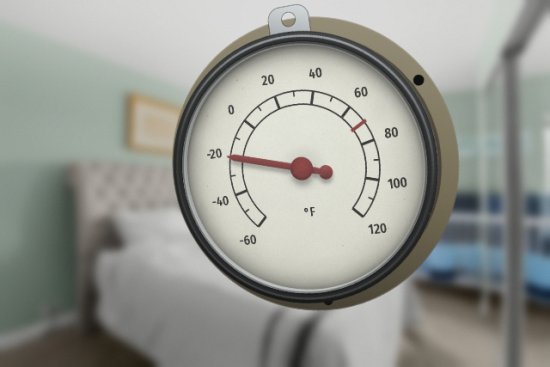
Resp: -20 °F
